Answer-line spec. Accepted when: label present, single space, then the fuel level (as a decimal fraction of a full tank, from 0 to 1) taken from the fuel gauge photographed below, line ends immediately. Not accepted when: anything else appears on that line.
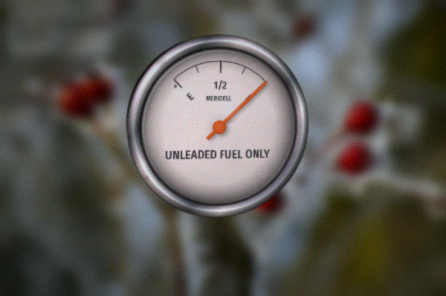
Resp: 1
